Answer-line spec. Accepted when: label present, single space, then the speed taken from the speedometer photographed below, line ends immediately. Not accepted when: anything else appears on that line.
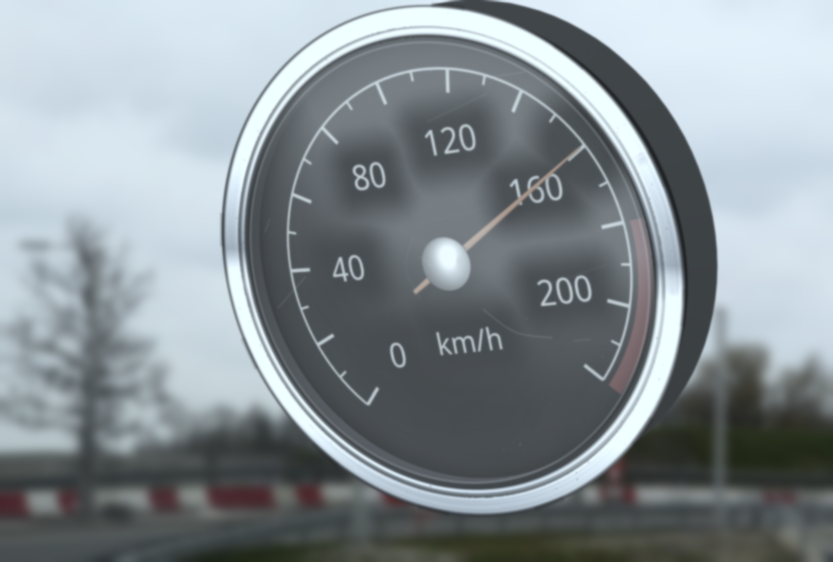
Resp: 160 km/h
